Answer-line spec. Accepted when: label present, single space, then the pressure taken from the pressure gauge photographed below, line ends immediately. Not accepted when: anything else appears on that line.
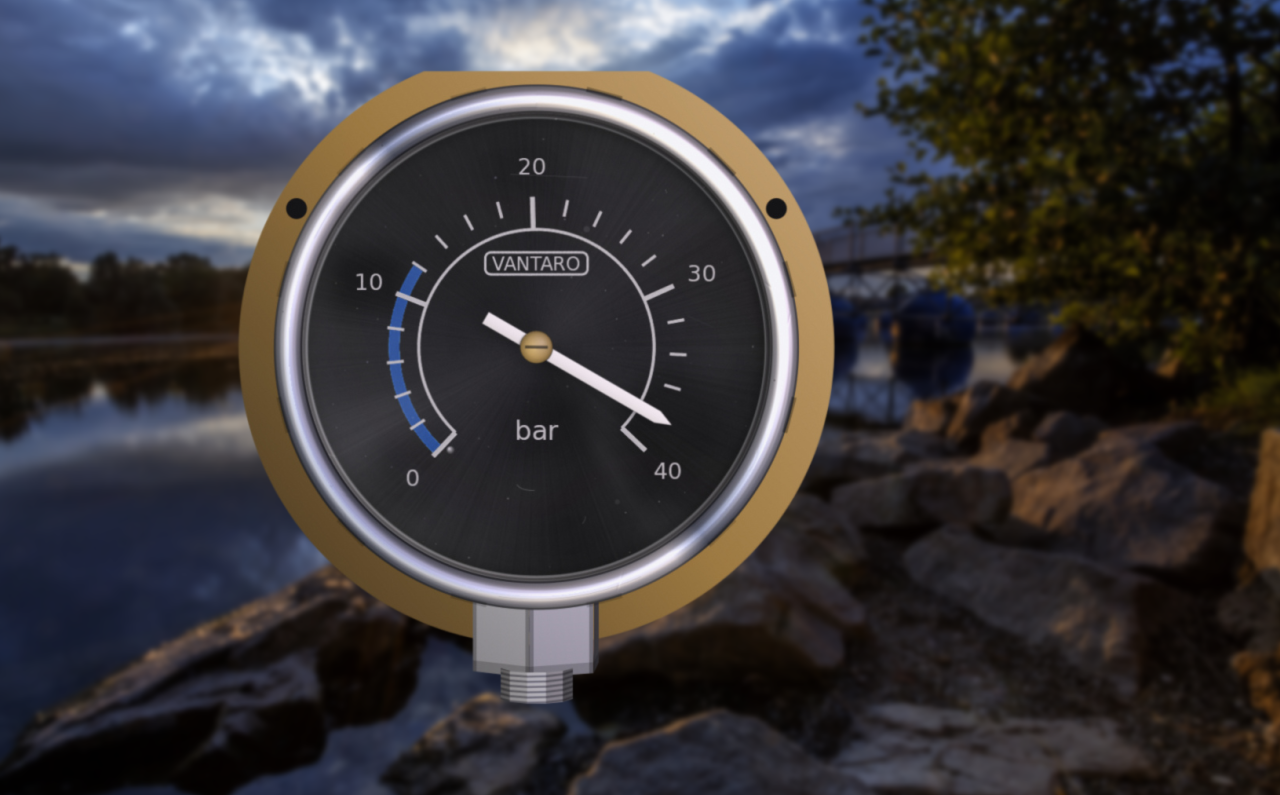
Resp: 38 bar
